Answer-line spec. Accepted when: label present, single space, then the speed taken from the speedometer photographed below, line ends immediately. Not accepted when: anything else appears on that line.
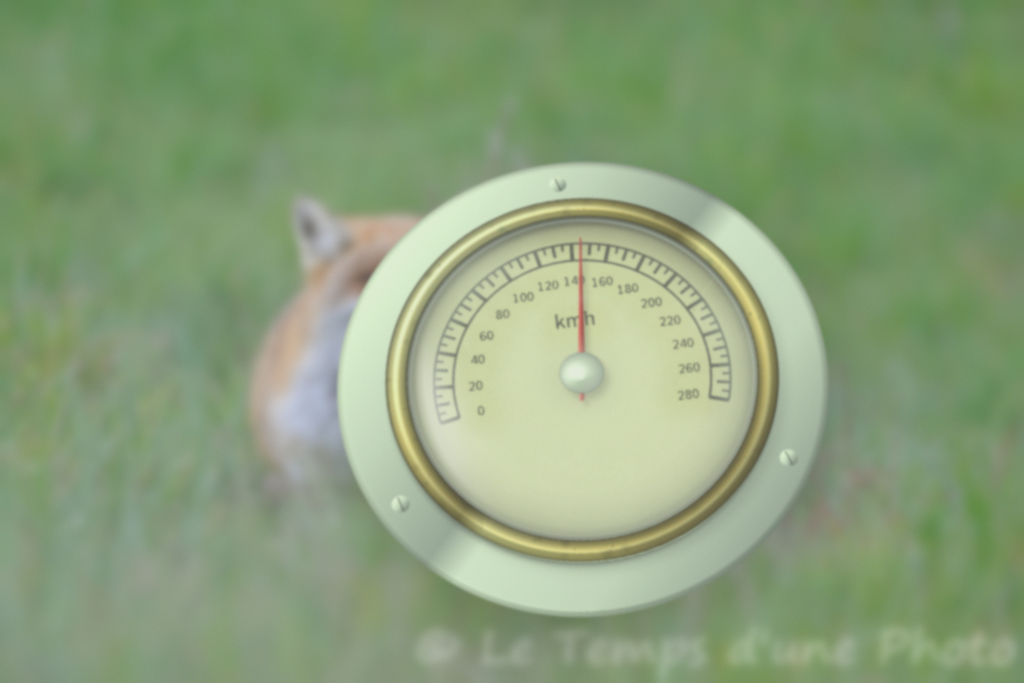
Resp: 145 km/h
